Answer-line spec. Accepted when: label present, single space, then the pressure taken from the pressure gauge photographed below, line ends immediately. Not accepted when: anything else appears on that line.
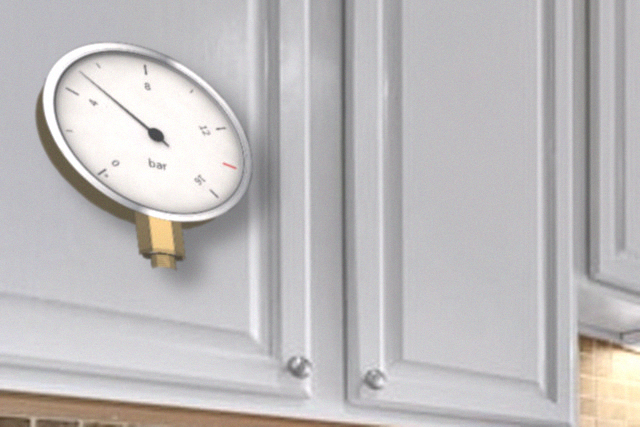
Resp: 5 bar
